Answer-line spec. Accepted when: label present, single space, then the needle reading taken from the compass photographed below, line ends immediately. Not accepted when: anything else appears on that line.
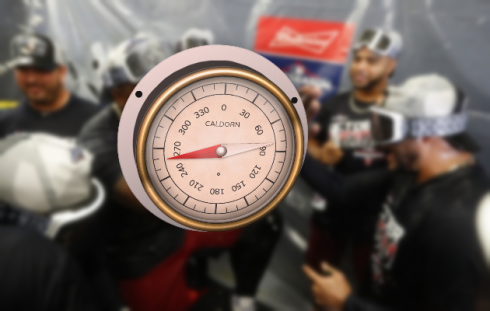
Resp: 260 °
